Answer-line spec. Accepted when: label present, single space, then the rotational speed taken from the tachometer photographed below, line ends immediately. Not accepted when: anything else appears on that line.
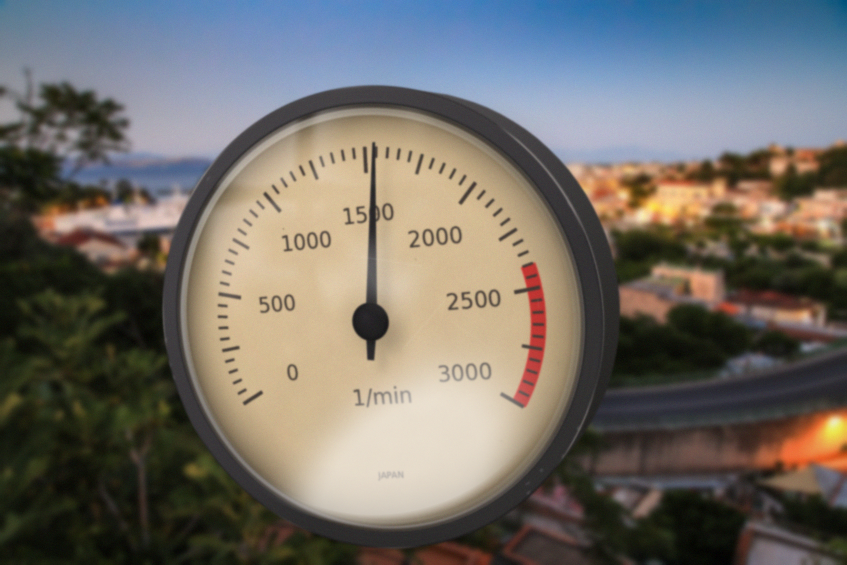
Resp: 1550 rpm
